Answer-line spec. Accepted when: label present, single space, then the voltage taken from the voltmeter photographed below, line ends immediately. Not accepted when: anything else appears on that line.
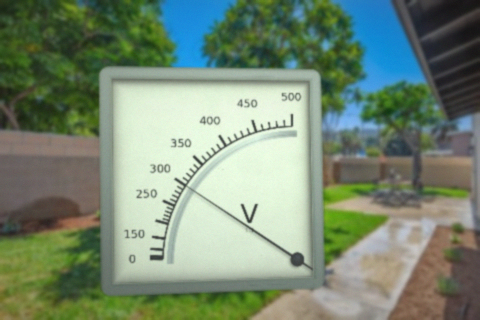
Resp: 300 V
